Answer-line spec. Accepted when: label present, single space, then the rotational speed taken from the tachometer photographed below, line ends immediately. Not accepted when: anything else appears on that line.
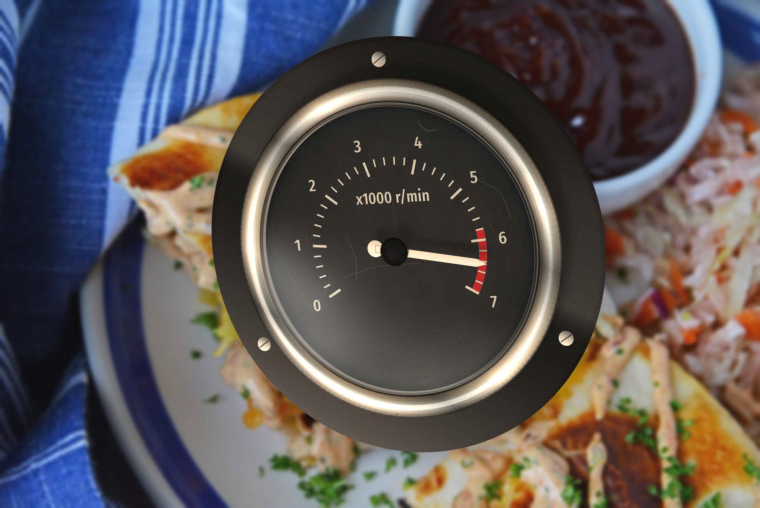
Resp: 6400 rpm
